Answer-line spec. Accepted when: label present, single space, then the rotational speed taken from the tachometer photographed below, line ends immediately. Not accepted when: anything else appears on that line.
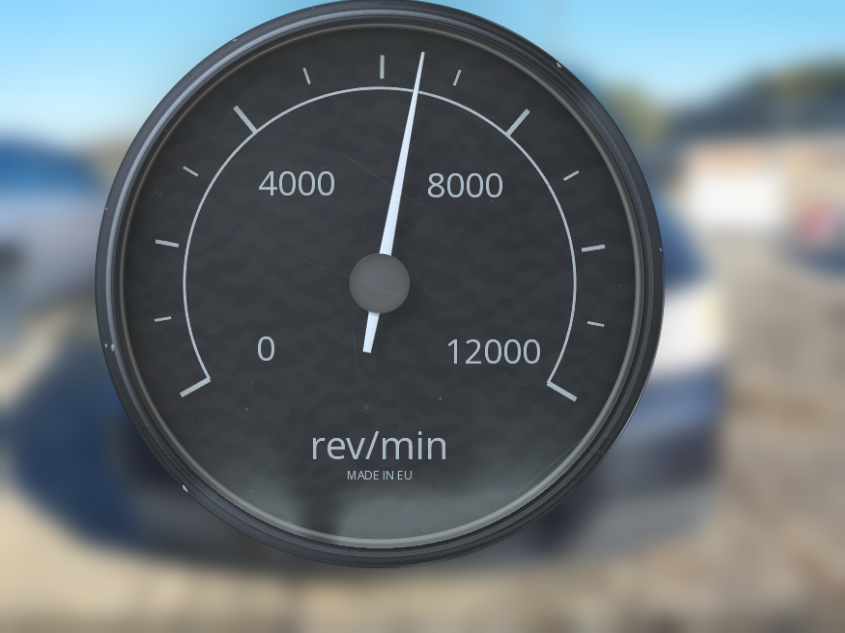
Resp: 6500 rpm
